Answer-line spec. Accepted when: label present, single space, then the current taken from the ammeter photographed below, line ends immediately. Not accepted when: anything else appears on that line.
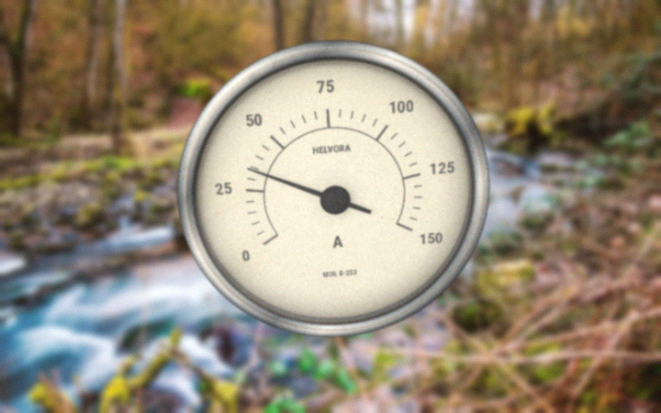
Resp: 35 A
